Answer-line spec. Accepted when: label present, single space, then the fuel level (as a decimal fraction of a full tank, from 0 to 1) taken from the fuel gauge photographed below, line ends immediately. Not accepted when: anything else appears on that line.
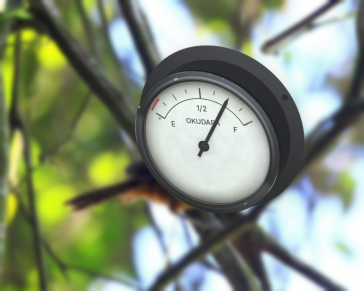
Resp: 0.75
